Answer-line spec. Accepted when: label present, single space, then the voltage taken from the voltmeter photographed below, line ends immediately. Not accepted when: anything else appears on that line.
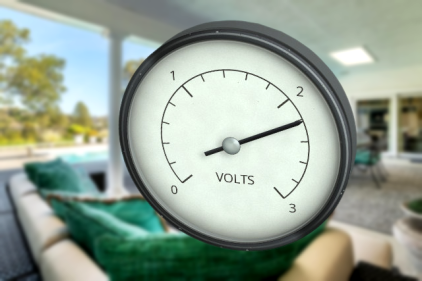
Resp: 2.2 V
